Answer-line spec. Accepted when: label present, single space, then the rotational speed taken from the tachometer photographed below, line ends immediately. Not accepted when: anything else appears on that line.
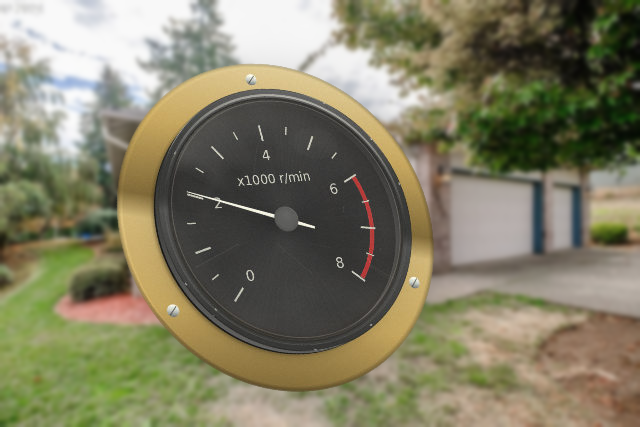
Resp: 2000 rpm
